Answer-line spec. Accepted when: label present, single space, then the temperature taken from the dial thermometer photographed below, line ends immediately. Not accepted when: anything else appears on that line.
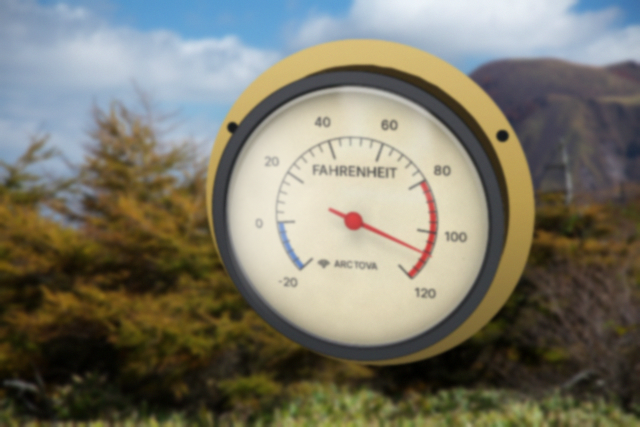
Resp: 108 °F
